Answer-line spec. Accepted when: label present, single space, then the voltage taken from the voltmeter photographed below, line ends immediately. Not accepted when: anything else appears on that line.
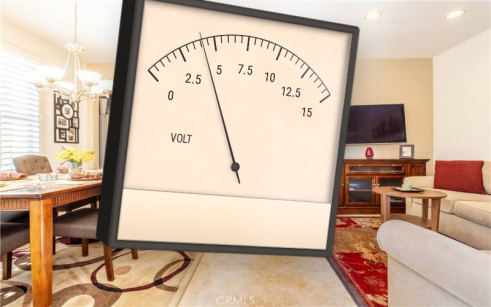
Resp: 4 V
